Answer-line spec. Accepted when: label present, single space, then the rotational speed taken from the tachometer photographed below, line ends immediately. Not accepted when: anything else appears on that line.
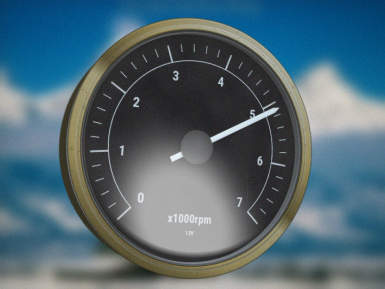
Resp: 5100 rpm
